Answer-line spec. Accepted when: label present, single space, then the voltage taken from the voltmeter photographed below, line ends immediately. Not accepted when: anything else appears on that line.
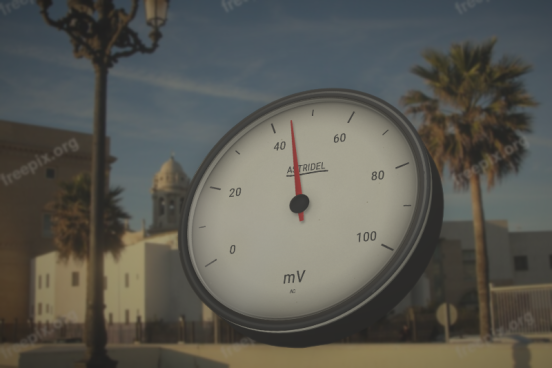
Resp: 45 mV
